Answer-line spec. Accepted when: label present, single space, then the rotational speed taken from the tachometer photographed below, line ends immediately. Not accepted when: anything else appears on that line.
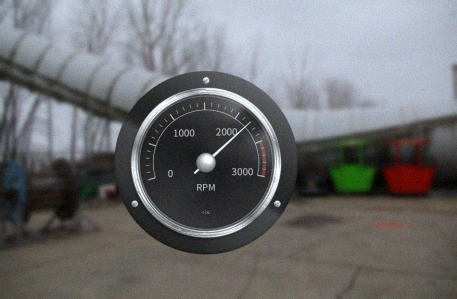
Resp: 2200 rpm
